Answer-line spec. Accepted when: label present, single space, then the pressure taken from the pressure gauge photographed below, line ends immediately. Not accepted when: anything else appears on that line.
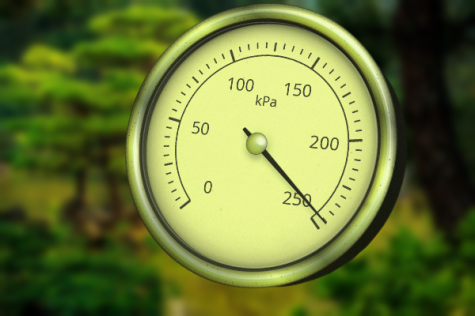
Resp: 245 kPa
